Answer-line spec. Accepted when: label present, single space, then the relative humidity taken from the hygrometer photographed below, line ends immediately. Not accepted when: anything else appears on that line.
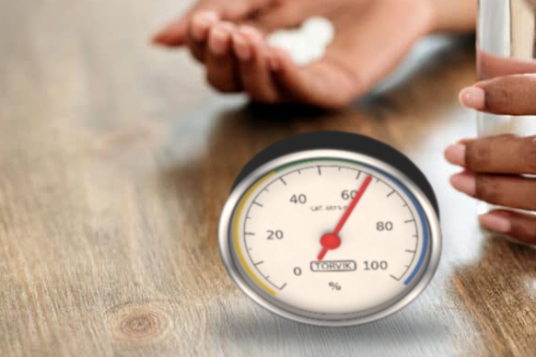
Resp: 62.5 %
